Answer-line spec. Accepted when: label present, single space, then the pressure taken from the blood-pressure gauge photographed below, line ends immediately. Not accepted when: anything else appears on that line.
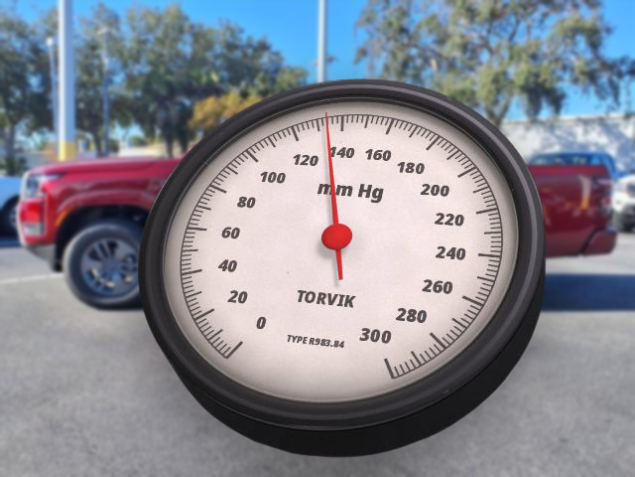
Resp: 134 mmHg
